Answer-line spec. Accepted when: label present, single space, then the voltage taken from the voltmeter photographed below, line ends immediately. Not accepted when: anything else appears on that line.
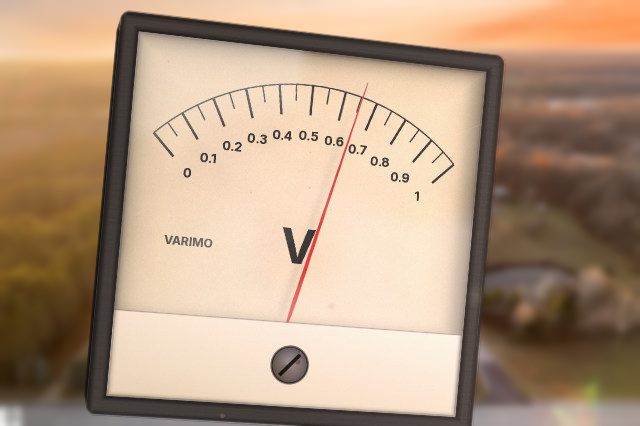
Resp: 0.65 V
